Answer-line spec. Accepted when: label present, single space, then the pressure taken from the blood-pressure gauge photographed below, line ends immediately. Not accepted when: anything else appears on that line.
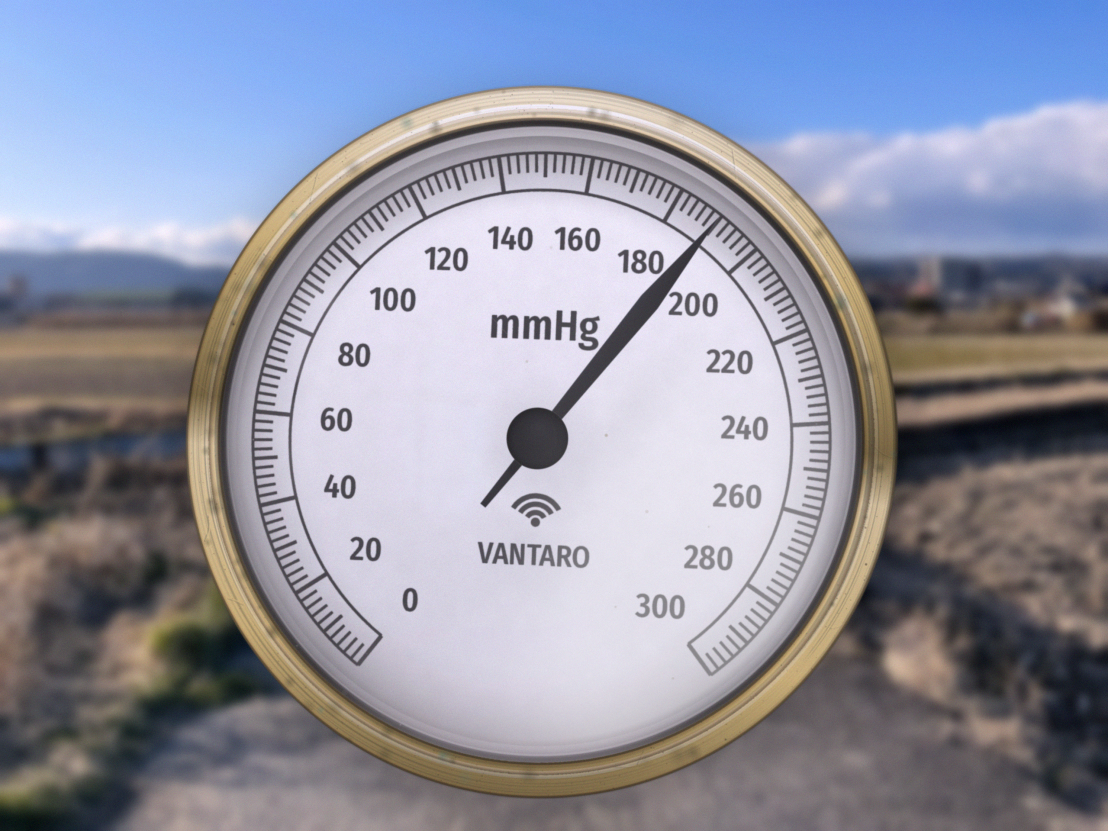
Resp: 190 mmHg
